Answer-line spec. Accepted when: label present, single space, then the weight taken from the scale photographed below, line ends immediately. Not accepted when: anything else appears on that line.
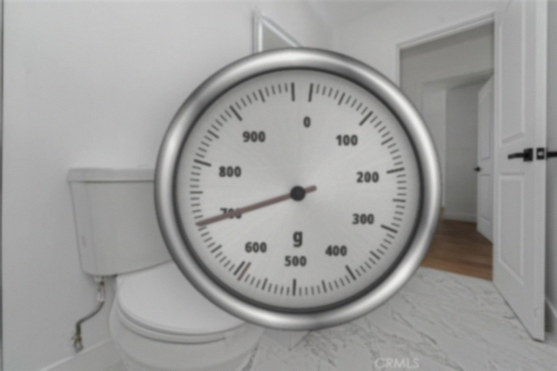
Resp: 700 g
